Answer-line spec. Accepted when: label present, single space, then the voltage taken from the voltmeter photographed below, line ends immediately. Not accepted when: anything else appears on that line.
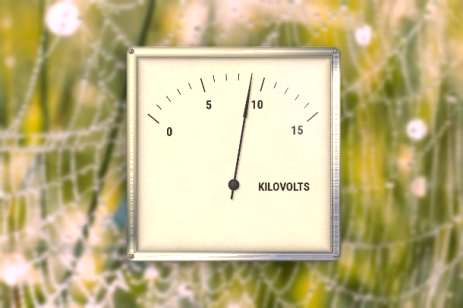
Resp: 9 kV
